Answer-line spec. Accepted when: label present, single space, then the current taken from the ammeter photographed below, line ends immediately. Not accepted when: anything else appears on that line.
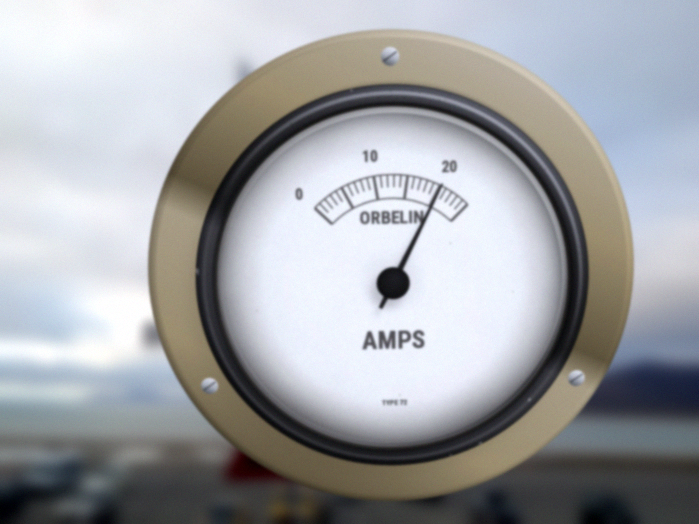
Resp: 20 A
